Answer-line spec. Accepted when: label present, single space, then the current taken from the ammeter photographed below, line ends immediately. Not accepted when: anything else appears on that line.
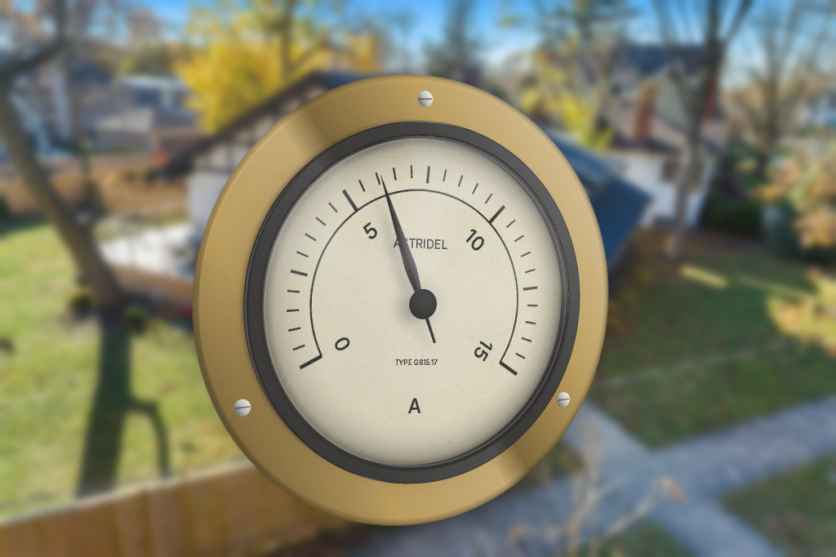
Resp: 6 A
